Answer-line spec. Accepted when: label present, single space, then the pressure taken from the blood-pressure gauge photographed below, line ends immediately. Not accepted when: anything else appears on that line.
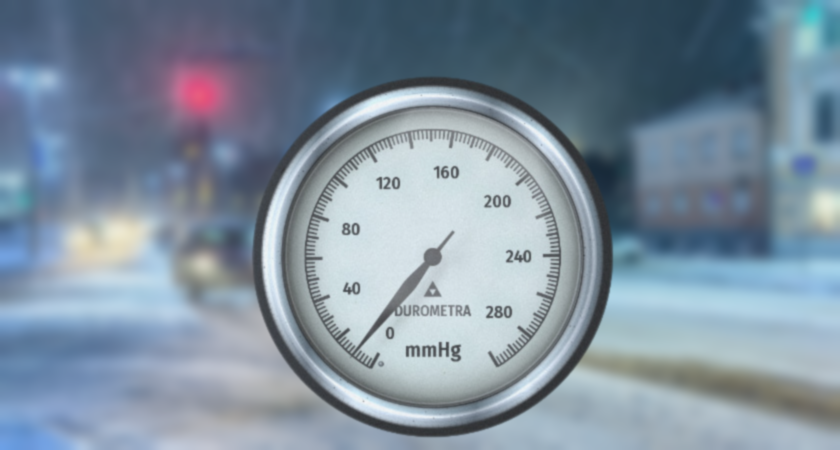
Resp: 10 mmHg
